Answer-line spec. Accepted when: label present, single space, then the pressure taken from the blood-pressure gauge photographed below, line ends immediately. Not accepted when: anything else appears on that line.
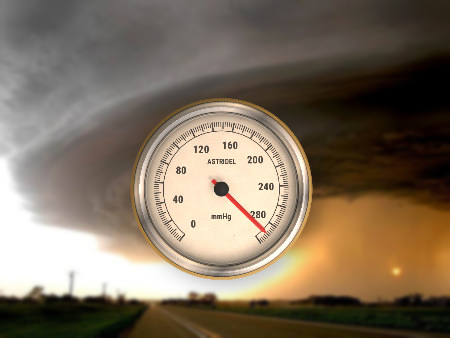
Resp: 290 mmHg
